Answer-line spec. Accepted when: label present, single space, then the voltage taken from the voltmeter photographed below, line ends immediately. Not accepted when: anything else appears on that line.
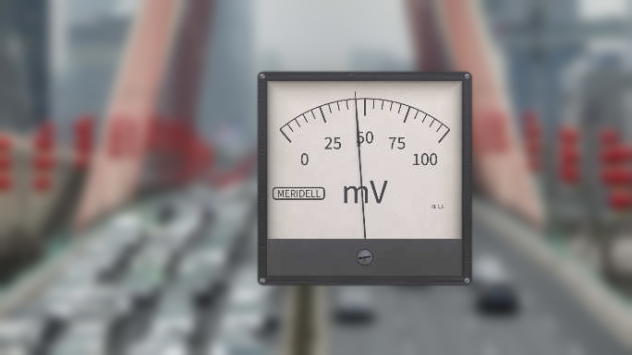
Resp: 45 mV
